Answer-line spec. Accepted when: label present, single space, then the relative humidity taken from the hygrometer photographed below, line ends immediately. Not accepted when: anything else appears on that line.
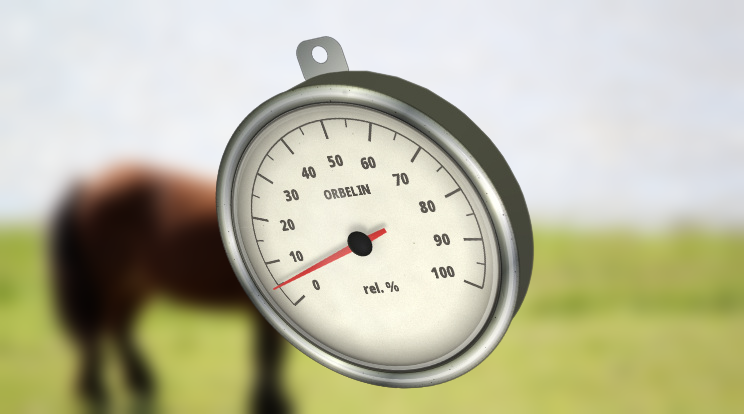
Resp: 5 %
